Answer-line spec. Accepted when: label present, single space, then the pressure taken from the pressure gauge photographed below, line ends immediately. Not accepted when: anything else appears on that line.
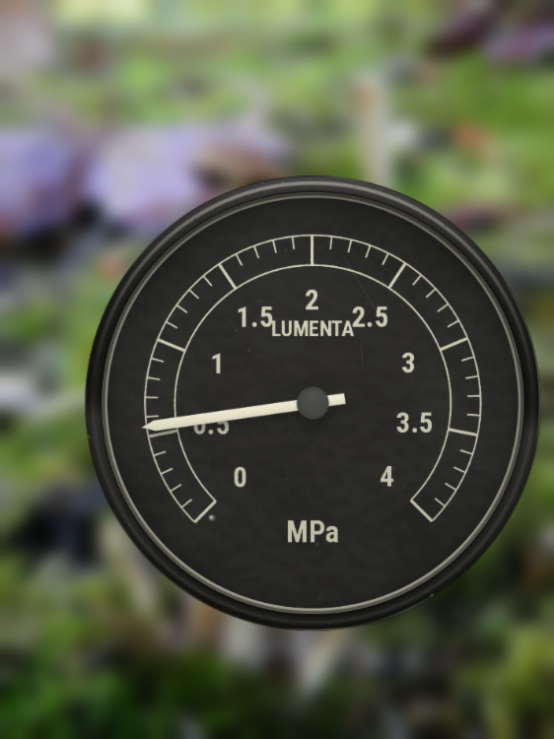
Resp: 0.55 MPa
